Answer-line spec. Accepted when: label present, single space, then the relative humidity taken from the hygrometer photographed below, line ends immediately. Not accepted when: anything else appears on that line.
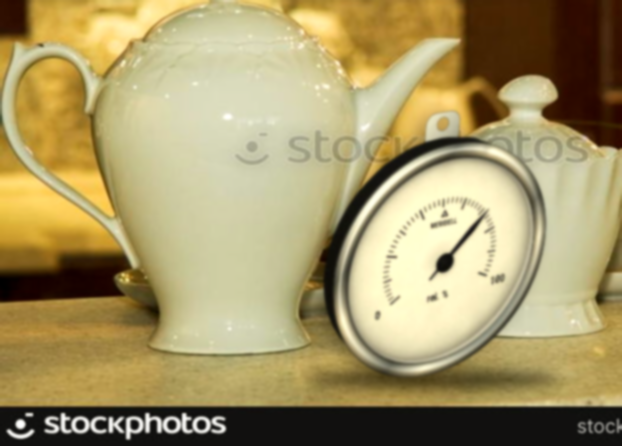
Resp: 70 %
